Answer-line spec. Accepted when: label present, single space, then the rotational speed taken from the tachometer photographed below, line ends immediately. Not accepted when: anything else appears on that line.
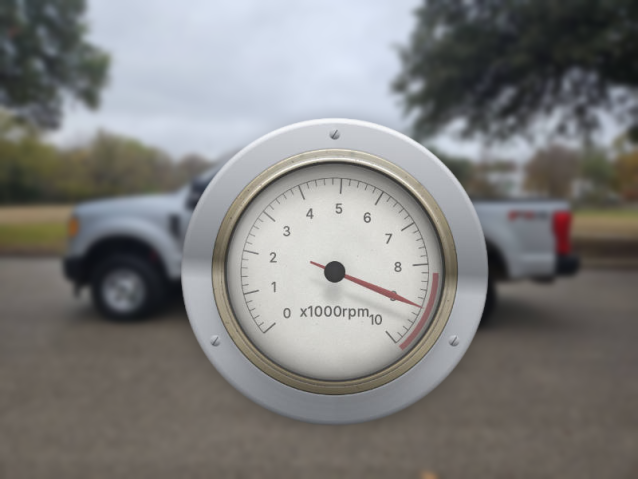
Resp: 9000 rpm
